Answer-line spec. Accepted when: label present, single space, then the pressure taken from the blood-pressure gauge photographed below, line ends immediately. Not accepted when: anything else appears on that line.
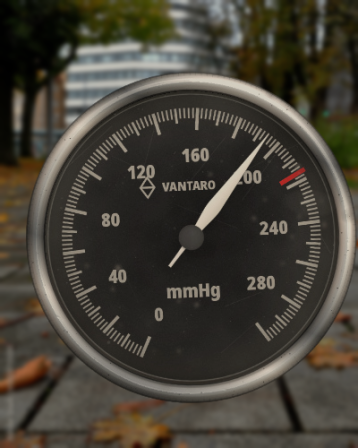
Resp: 194 mmHg
